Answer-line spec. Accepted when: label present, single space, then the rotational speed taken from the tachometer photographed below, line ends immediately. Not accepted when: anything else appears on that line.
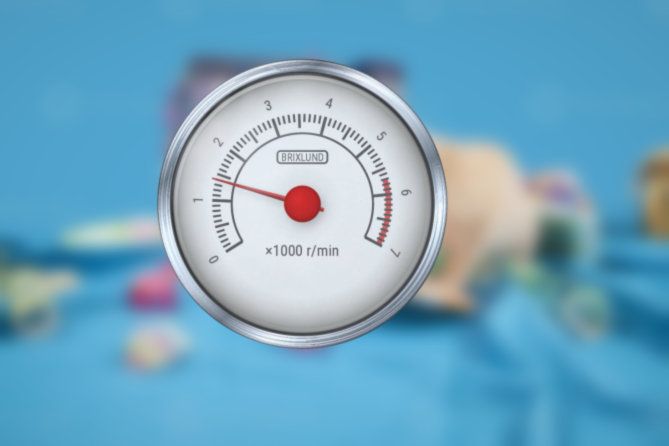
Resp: 1400 rpm
